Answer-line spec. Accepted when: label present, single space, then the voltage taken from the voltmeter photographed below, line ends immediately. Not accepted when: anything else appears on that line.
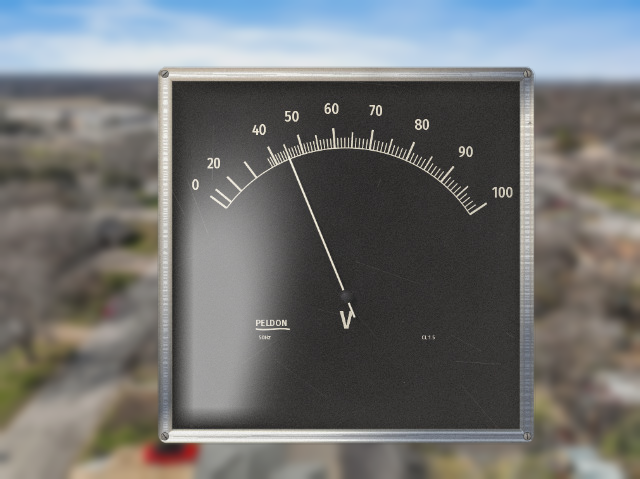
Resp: 45 V
